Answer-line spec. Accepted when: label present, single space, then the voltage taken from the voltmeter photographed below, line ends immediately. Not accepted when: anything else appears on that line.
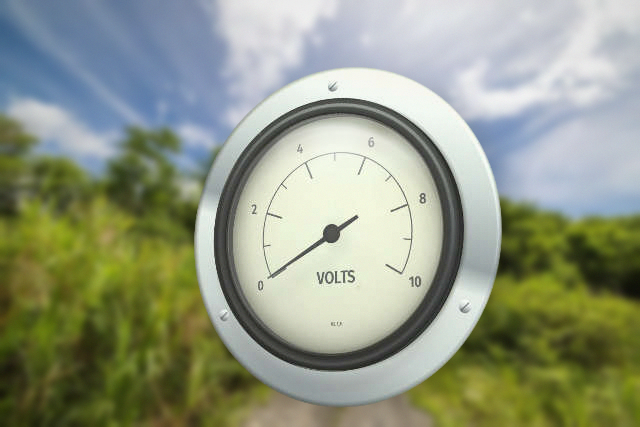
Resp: 0 V
